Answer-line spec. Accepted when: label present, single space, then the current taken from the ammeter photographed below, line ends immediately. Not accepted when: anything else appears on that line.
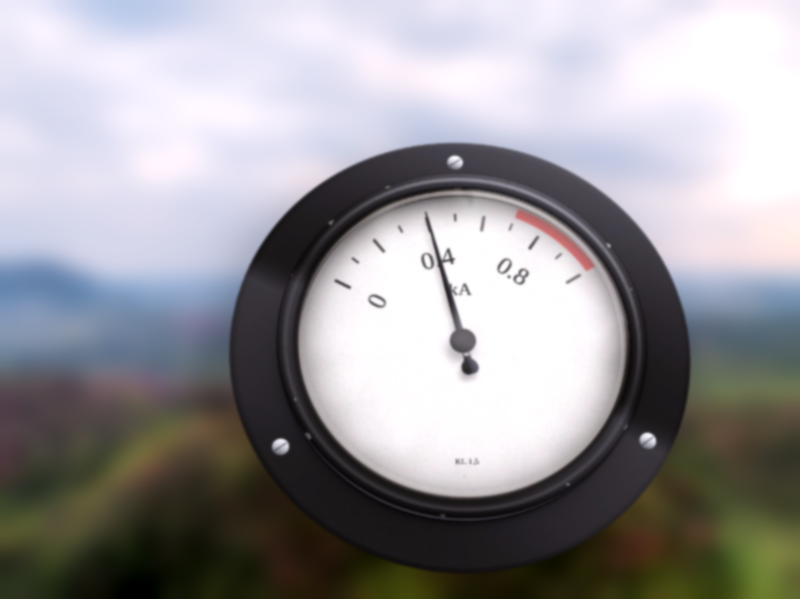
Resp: 0.4 kA
